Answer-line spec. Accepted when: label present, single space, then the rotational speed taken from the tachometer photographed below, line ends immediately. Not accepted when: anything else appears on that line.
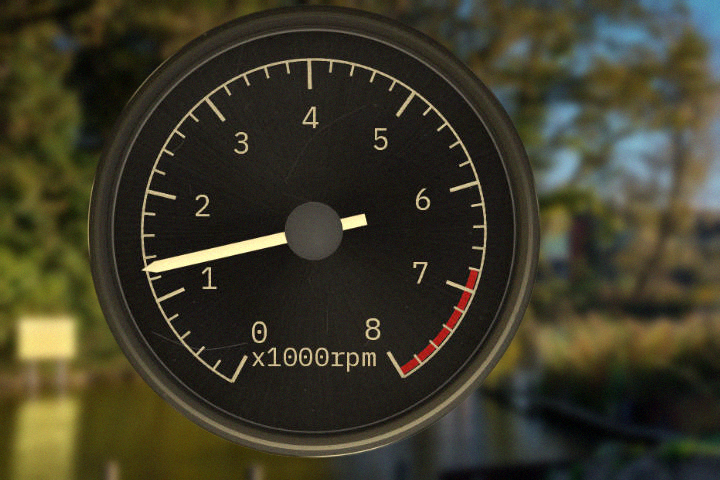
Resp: 1300 rpm
